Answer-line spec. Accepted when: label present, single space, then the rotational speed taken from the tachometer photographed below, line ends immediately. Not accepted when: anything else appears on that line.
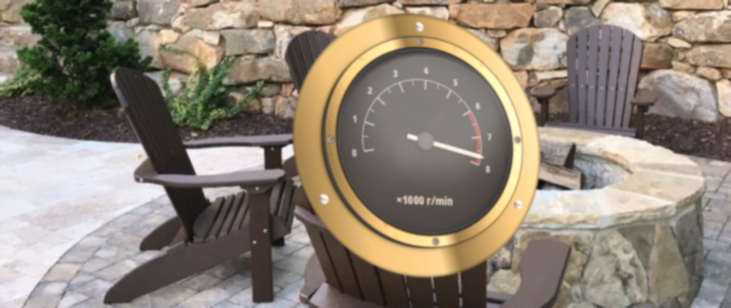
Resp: 7750 rpm
